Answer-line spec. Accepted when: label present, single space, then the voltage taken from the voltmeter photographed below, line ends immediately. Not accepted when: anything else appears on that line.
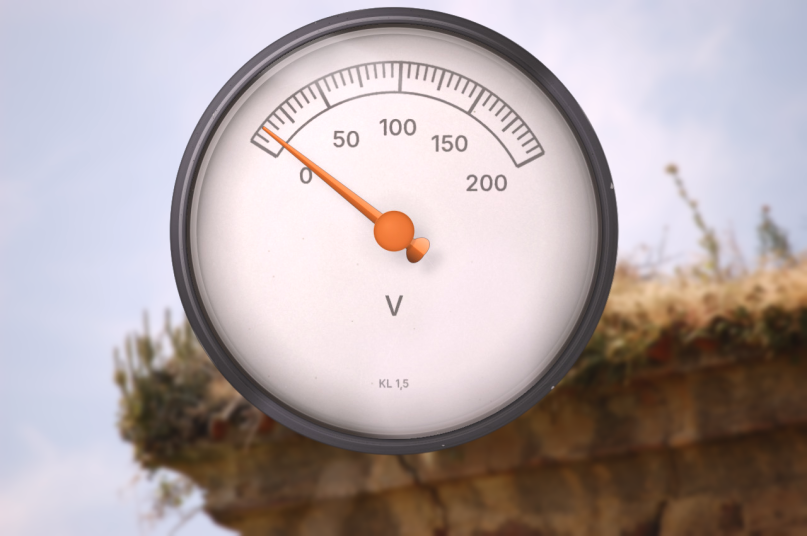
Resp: 10 V
